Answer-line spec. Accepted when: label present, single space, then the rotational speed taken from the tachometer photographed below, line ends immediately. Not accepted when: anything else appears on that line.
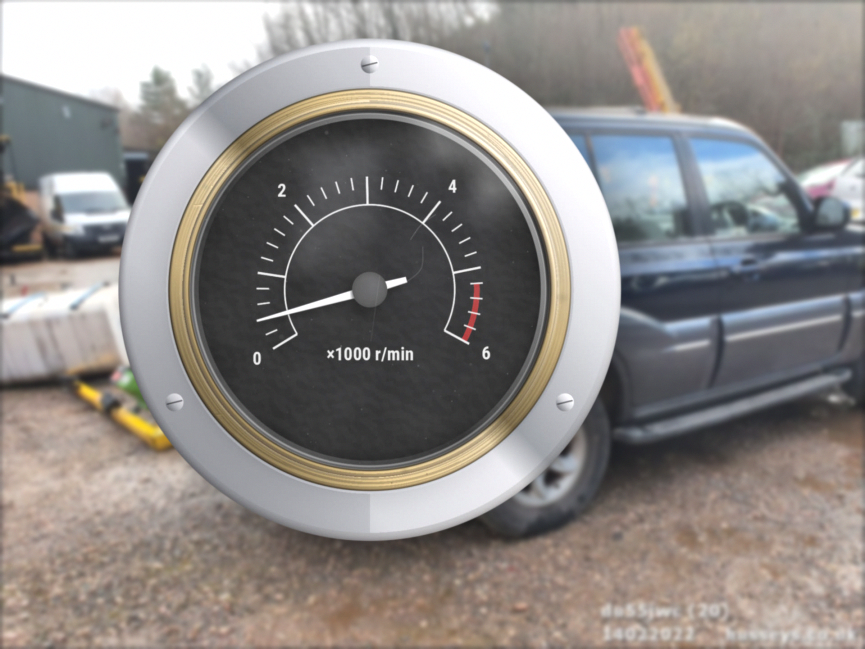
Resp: 400 rpm
